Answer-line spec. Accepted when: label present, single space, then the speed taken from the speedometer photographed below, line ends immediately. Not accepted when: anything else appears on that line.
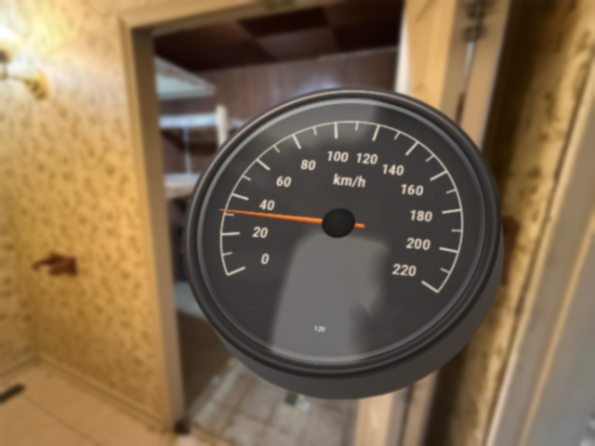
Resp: 30 km/h
